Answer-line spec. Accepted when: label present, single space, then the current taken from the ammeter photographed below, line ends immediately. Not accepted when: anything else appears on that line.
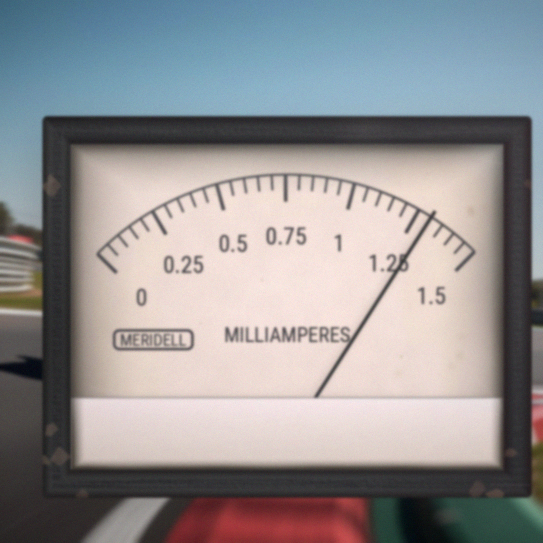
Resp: 1.3 mA
